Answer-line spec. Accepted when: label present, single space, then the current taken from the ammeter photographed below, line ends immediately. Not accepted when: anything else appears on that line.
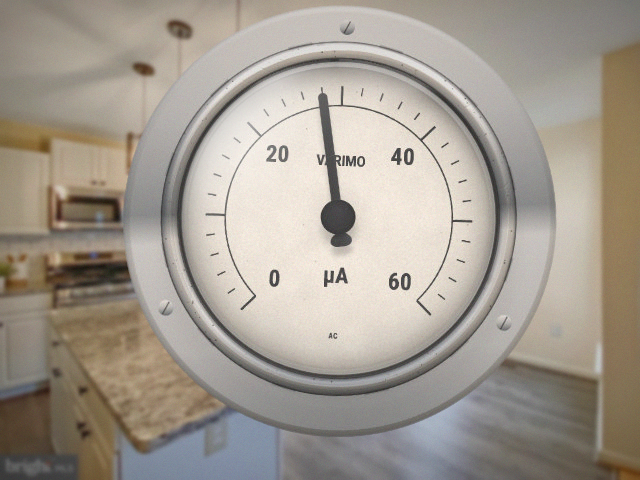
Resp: 28 µA
